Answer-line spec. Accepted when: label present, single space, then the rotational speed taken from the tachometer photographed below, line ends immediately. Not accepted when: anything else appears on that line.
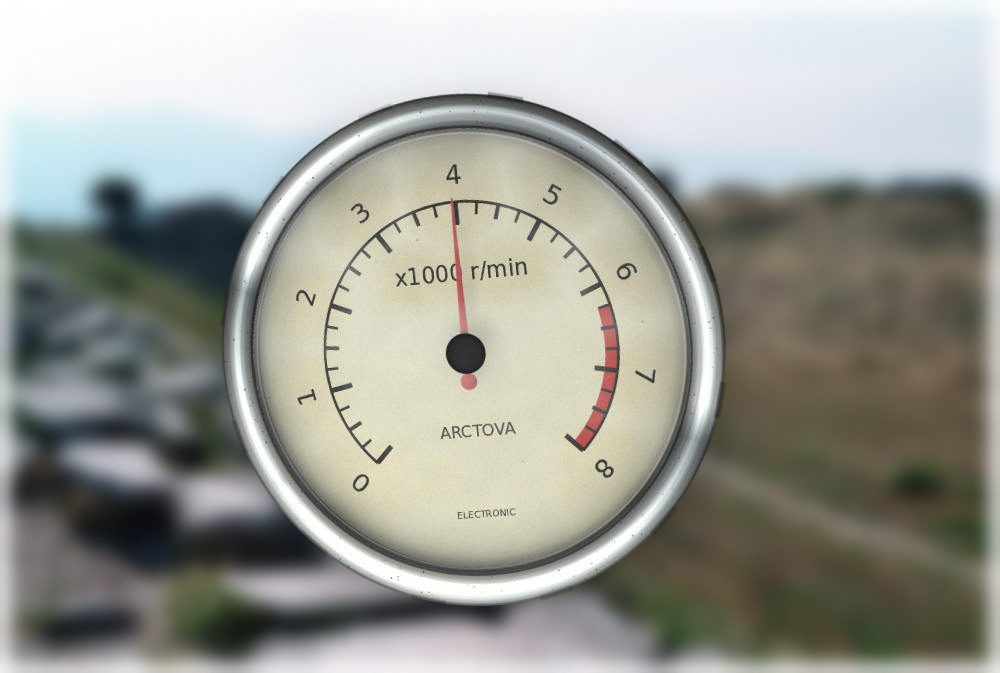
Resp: 4000 rpm
